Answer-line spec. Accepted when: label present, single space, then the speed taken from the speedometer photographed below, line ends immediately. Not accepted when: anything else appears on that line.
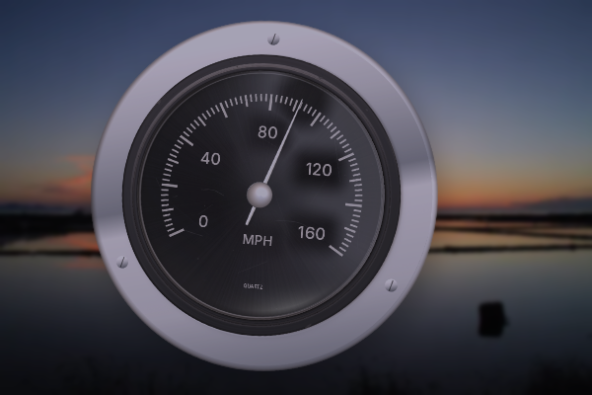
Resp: 92 mph
